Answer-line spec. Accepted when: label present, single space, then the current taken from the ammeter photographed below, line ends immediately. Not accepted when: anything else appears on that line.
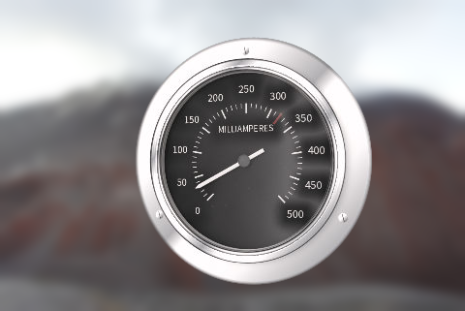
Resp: 30 mA
